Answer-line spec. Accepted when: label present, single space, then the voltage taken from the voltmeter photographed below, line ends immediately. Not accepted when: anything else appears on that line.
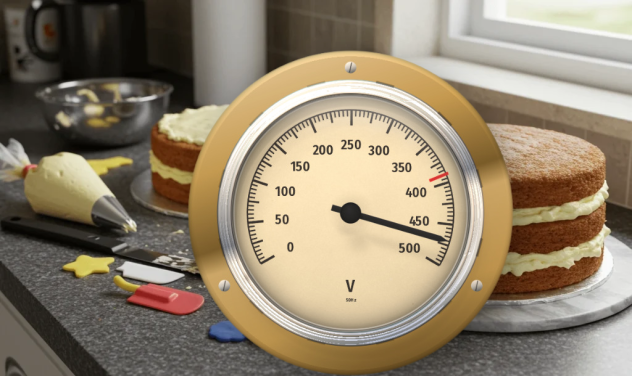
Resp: 470 V
